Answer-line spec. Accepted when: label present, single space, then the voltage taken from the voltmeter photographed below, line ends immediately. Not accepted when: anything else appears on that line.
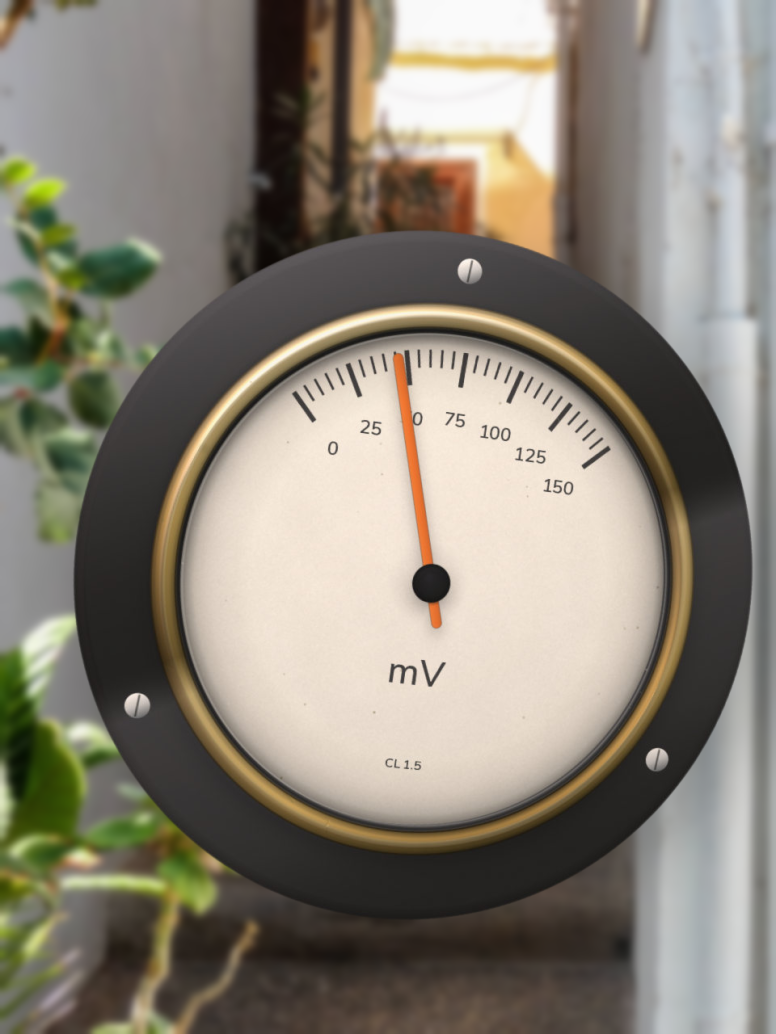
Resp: 45 mV
